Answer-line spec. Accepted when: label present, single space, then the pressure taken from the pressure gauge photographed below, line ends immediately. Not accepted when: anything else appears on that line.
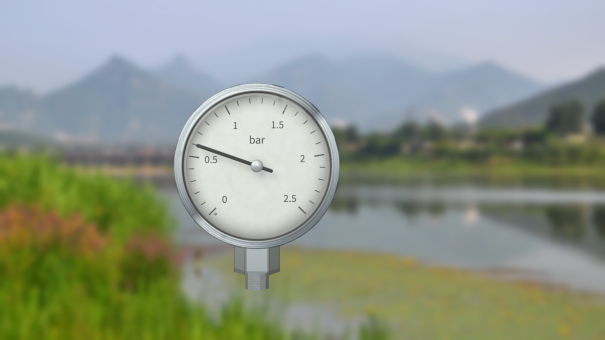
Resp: 0.6 bar
